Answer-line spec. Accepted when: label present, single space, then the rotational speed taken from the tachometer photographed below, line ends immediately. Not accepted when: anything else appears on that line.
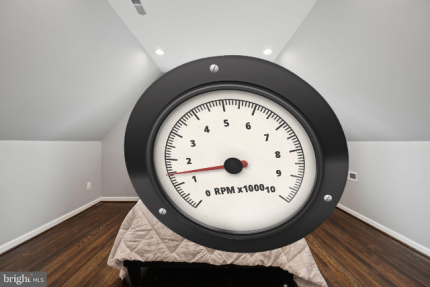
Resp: 1500 rpm
